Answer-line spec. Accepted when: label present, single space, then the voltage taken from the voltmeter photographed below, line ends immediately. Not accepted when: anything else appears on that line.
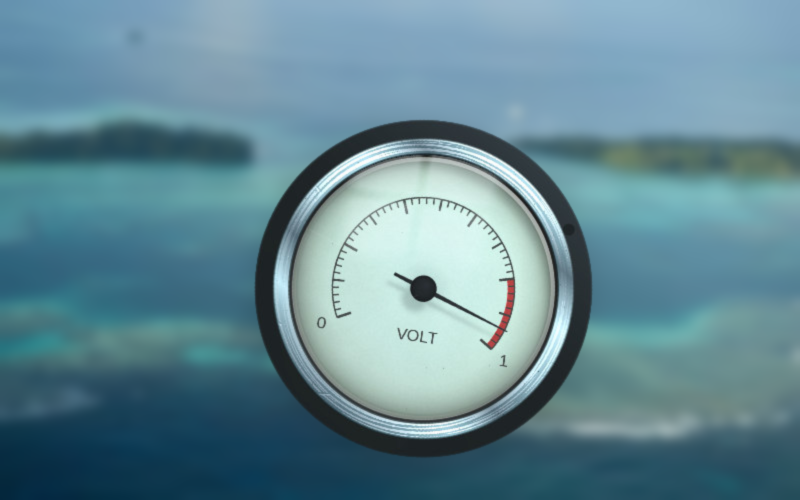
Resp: 0.94 V
